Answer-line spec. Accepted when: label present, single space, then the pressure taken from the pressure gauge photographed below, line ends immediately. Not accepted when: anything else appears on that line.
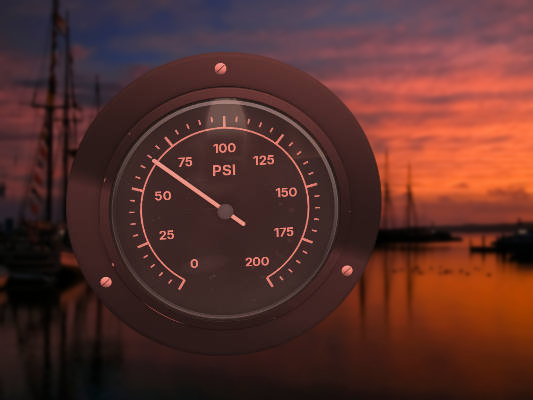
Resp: 65 psi
